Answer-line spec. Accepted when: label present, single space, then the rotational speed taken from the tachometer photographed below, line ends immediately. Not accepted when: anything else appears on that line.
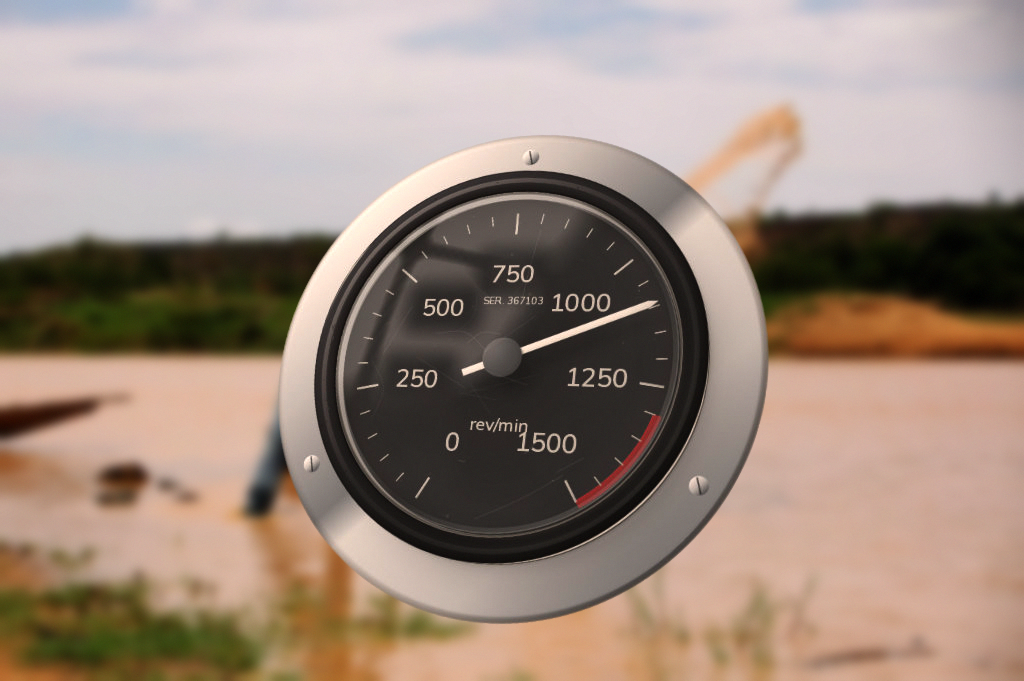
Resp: 1100 rpm
